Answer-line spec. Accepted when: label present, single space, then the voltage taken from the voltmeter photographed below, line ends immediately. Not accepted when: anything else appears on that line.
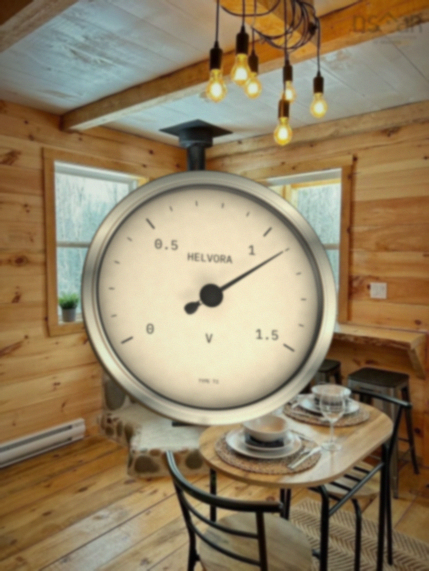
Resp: 1.1 V
